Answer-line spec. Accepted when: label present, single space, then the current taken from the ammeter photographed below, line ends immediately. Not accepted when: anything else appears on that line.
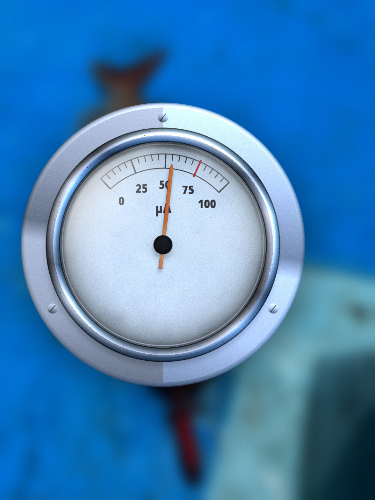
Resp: 55 µA
